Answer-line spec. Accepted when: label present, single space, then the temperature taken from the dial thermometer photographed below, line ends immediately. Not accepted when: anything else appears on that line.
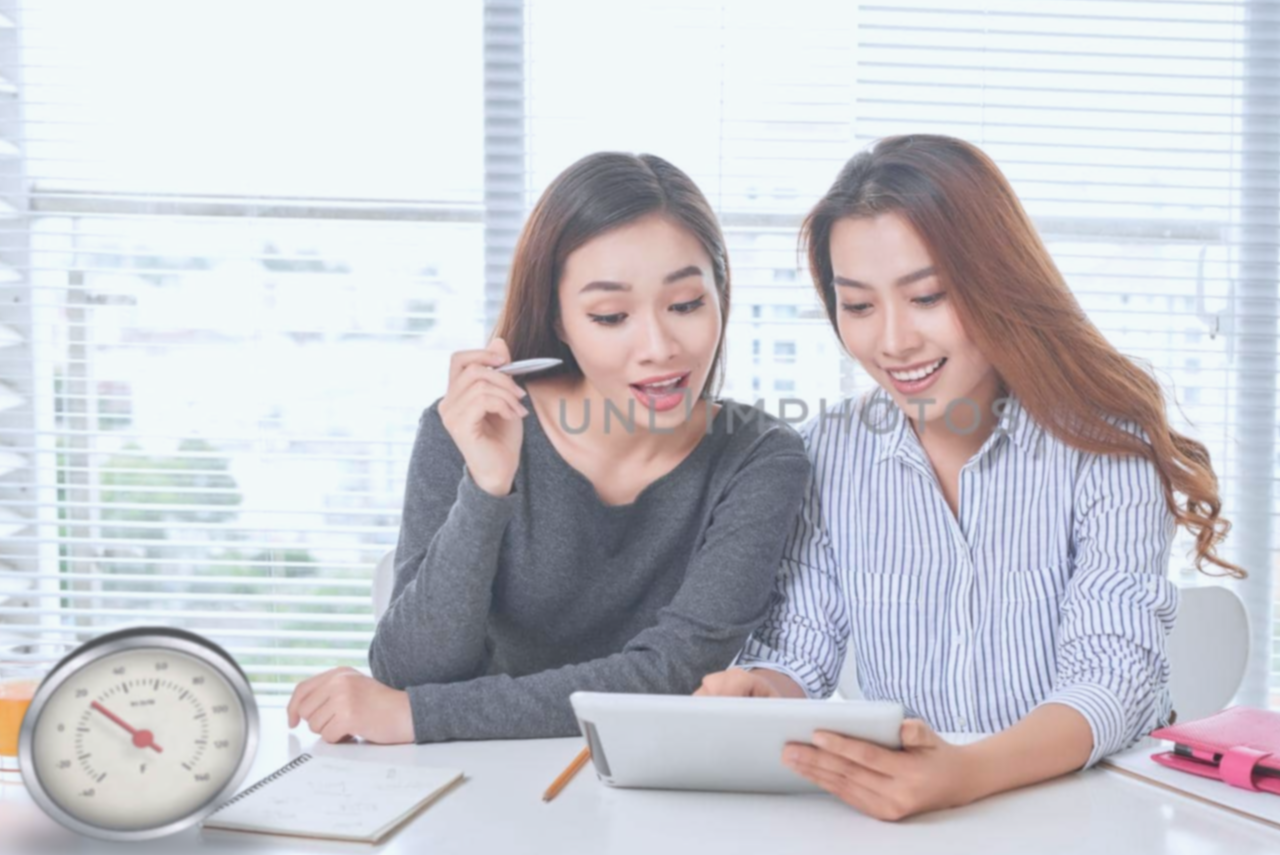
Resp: 20 °F
